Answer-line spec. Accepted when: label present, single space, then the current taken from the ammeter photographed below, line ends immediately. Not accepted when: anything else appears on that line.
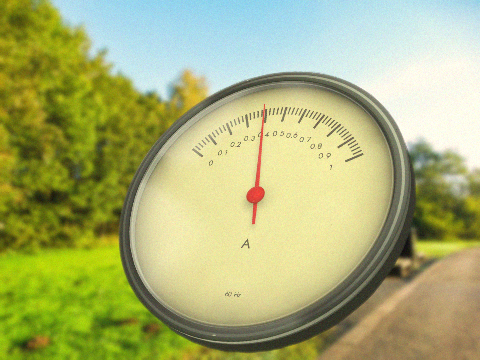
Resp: 0.4 A
